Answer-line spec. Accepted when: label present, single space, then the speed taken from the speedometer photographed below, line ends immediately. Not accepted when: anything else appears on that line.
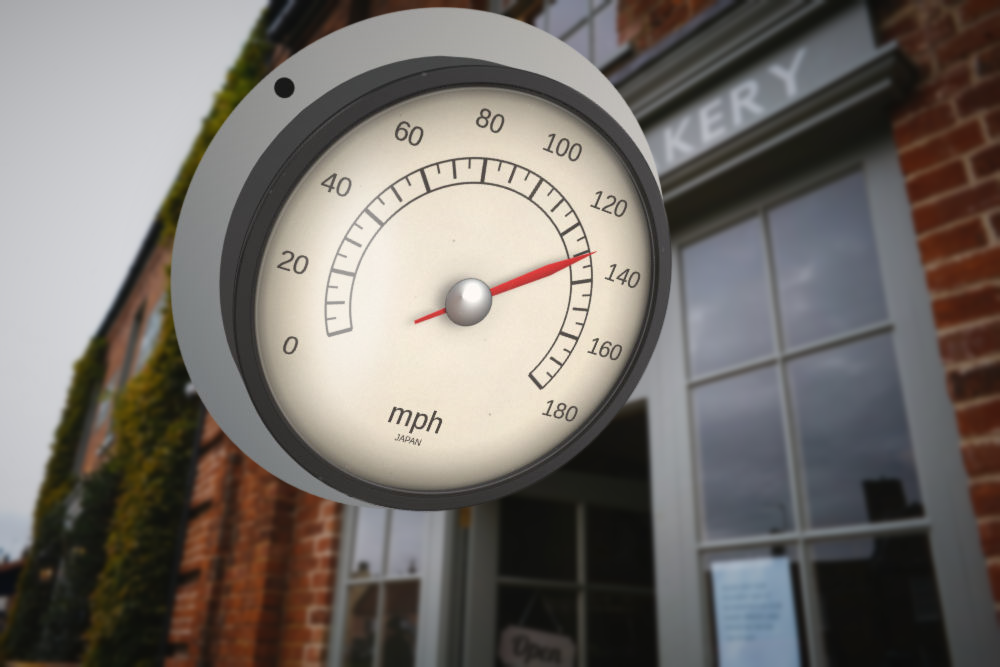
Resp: 130 mph
